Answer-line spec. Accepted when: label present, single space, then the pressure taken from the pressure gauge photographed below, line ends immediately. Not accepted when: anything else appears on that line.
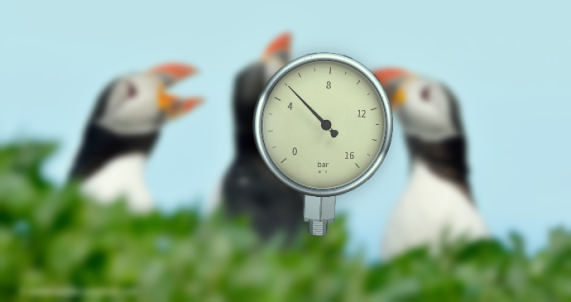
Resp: 5 bar
